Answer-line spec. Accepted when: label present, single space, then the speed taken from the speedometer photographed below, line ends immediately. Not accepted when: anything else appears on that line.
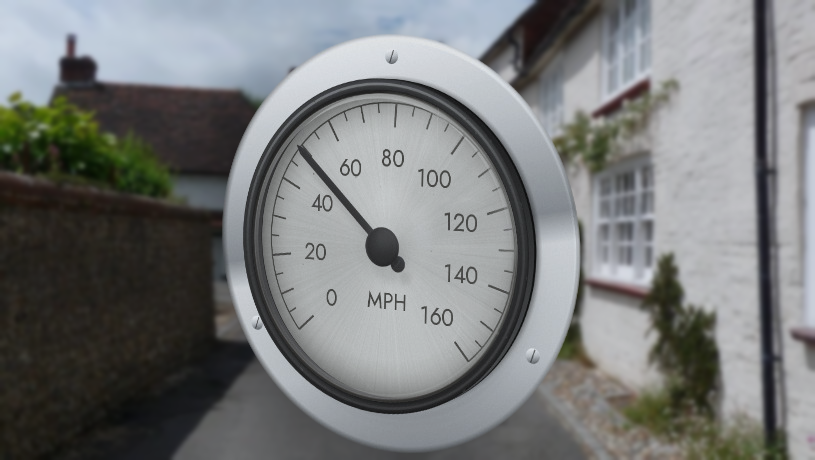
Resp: 50 mph
